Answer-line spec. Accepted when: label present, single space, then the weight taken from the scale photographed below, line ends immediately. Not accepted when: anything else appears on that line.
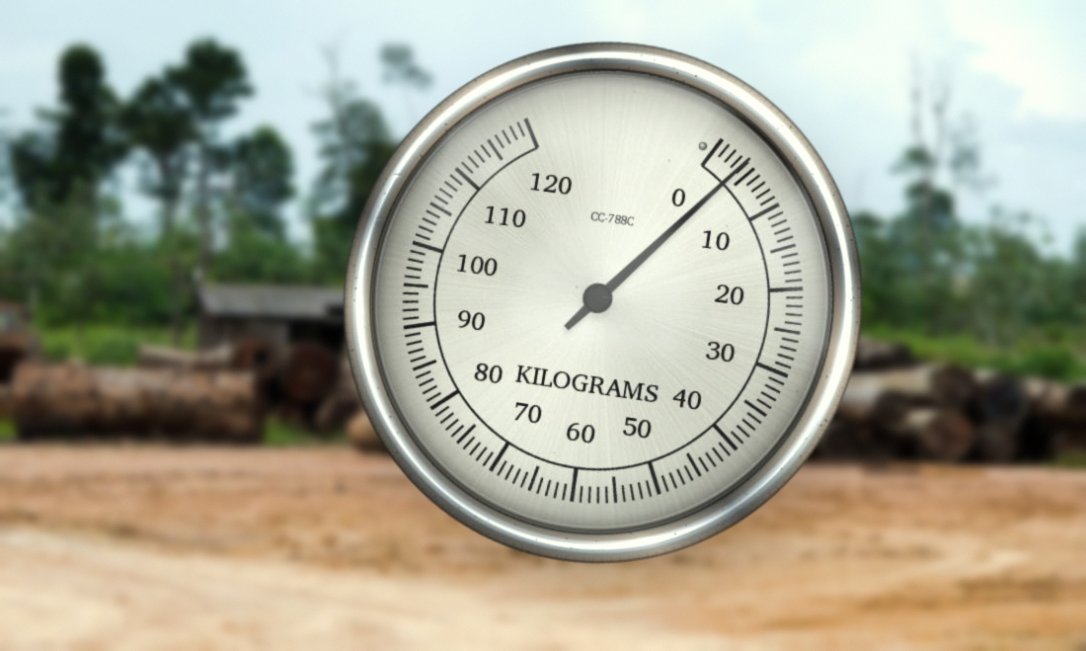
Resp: 4 kg
